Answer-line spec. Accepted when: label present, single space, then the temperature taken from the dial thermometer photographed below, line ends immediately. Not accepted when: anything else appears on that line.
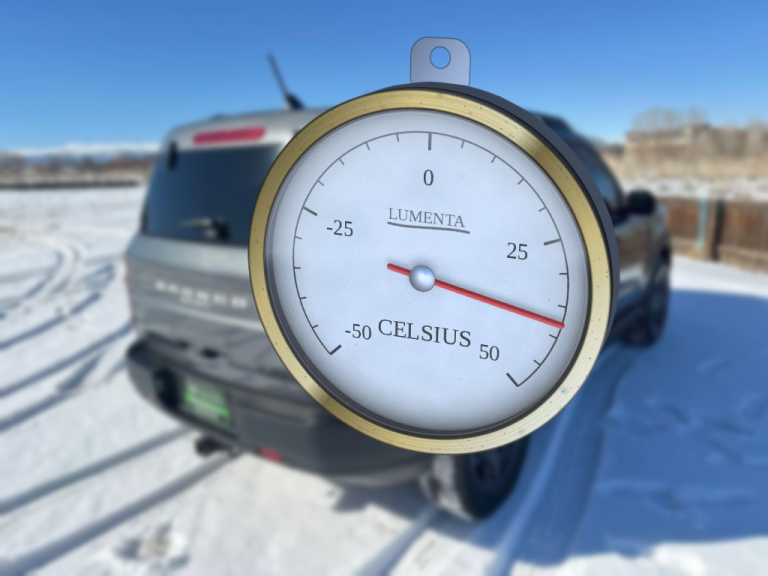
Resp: 37.5 °C
